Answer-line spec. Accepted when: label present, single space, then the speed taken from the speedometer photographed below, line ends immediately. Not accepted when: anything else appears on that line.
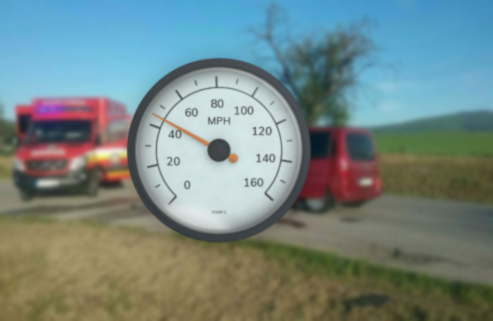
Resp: 45 mph
